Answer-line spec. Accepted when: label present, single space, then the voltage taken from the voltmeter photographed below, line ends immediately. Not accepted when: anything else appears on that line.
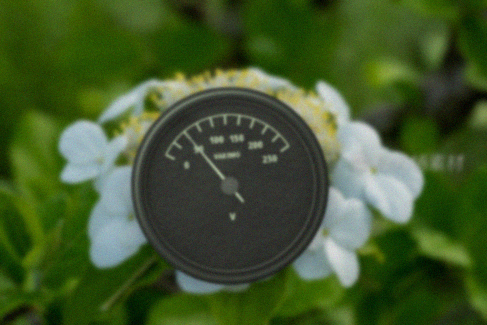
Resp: 50 V
